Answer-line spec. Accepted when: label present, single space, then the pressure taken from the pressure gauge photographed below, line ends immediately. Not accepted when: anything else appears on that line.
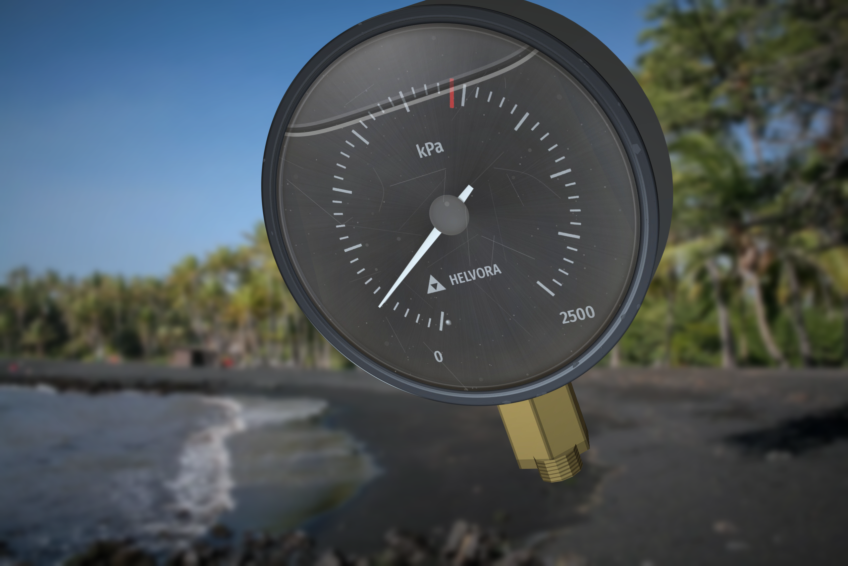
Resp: 250 kPa
